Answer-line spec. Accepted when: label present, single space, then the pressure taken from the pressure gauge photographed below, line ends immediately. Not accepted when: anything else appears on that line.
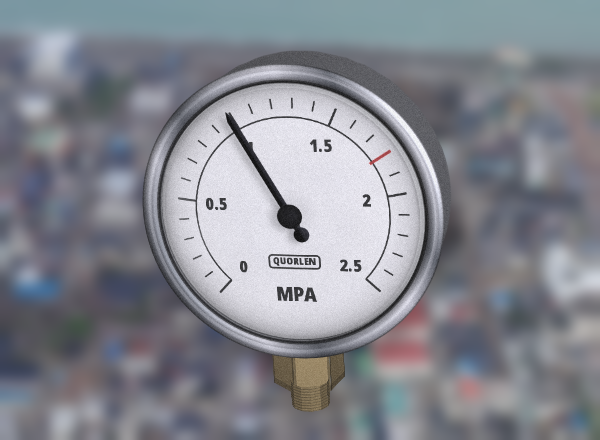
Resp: 1 MPa
